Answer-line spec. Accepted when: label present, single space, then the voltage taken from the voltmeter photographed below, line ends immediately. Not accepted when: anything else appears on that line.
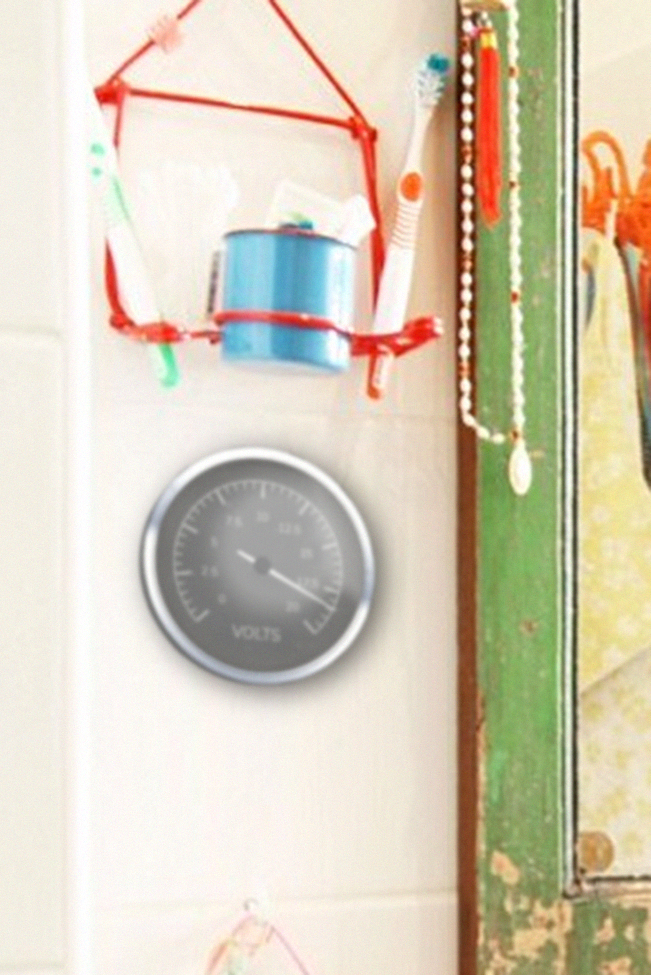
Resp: 18.5 V
